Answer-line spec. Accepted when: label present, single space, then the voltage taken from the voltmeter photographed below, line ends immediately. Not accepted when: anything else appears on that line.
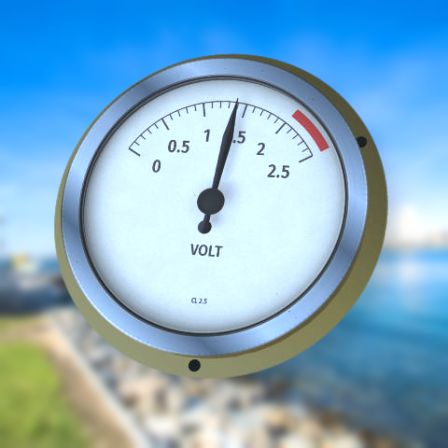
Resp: 1.4 V
